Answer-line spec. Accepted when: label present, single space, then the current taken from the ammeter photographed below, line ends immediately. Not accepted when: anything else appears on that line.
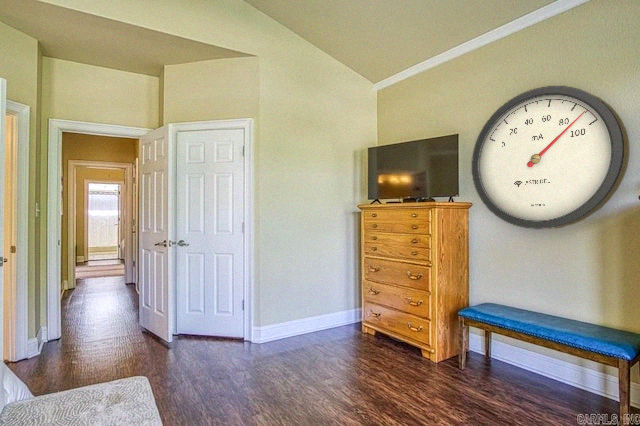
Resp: 90 mA
